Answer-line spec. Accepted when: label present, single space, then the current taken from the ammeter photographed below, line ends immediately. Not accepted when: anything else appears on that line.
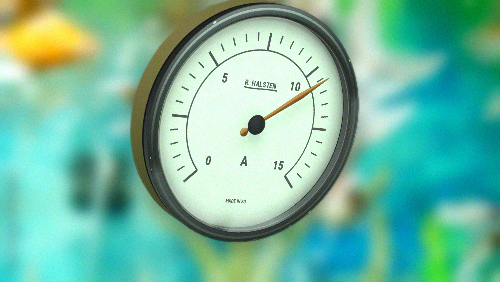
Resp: 10.5 A
